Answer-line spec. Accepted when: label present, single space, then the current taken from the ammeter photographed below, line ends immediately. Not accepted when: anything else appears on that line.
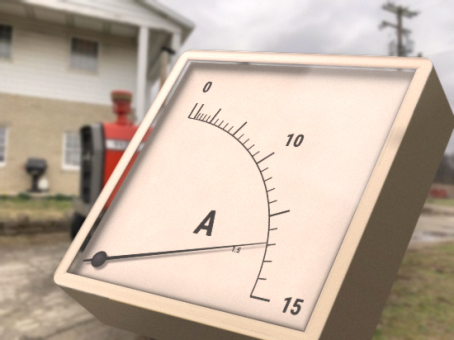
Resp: 13.5 A
